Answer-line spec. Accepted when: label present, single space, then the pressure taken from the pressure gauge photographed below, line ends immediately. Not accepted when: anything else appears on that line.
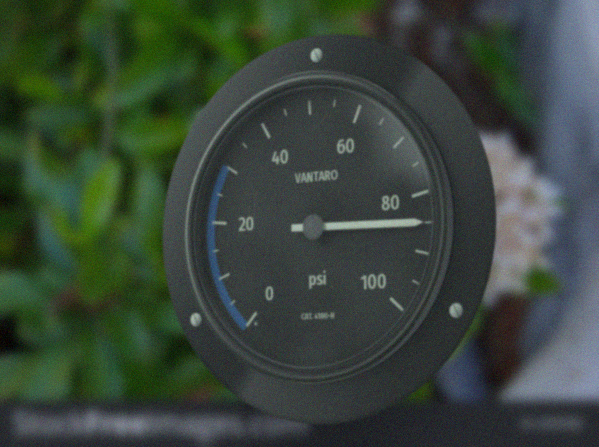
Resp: 85 psi
